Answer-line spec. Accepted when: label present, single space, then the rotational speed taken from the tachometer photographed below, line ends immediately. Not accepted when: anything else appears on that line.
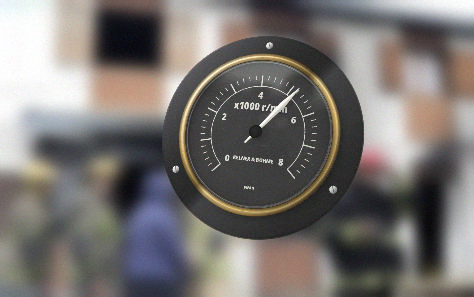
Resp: 5200 rpm
